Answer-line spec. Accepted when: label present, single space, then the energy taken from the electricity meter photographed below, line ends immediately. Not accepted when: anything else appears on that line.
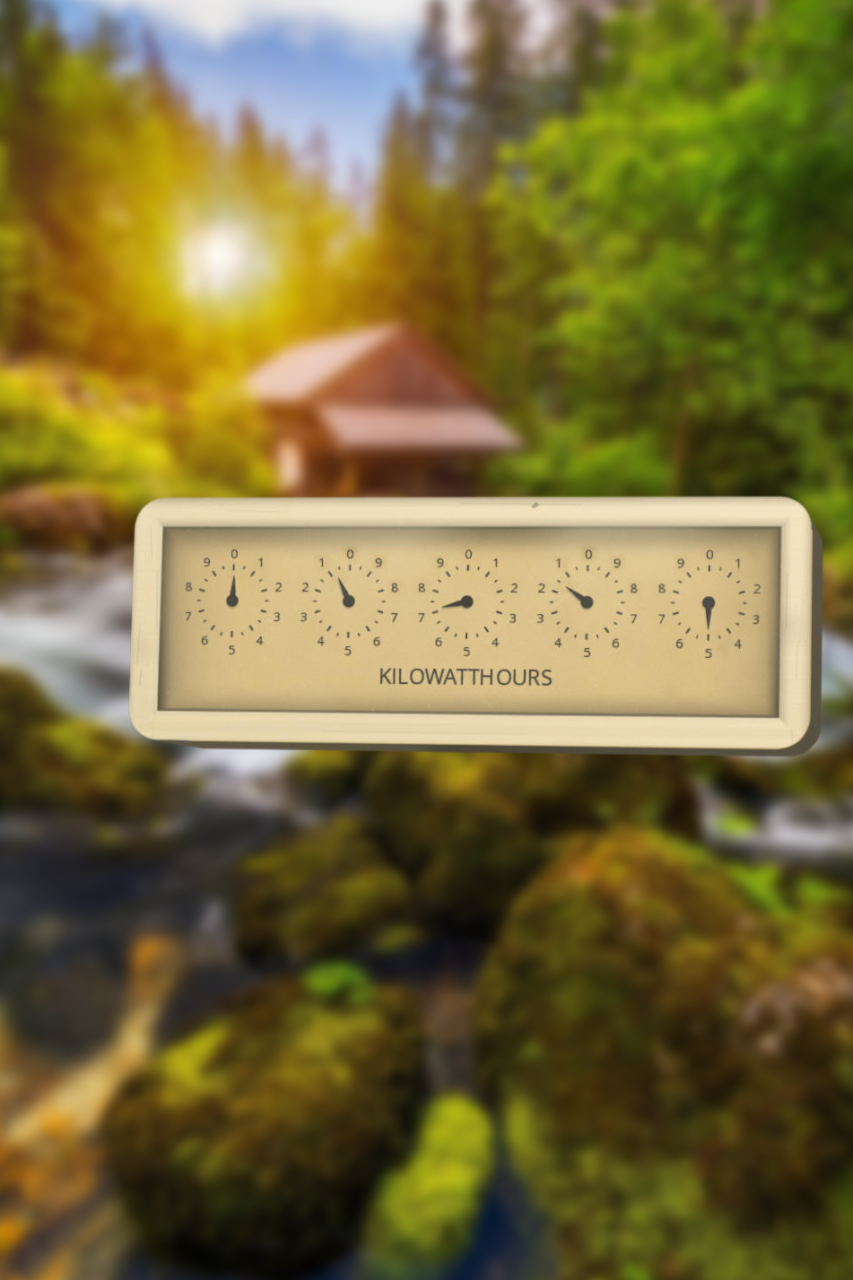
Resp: 715 kWh
